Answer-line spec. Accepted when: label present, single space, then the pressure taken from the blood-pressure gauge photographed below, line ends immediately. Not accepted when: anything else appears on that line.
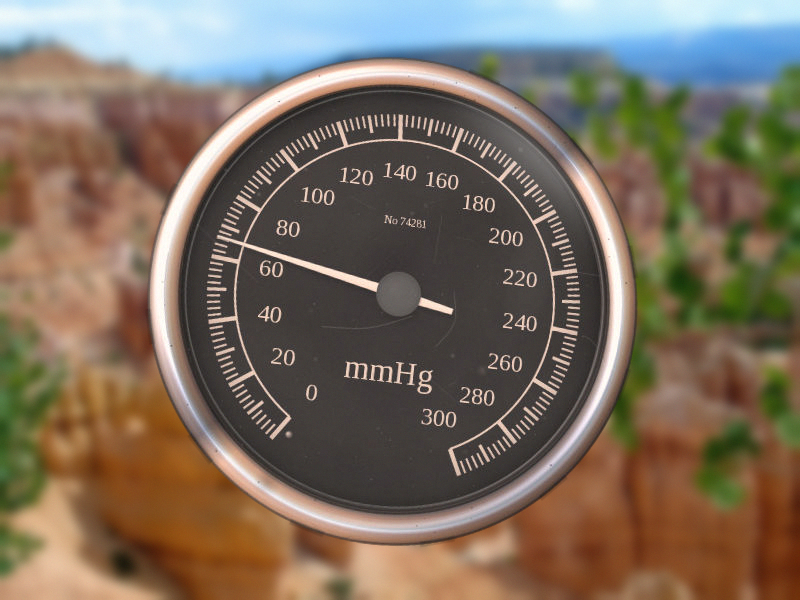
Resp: 66 mmHg
